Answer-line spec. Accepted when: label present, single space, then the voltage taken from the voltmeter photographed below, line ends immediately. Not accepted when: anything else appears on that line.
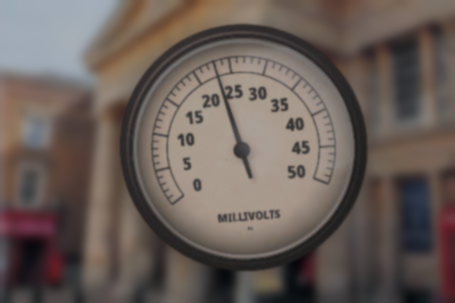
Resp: 23 mV
